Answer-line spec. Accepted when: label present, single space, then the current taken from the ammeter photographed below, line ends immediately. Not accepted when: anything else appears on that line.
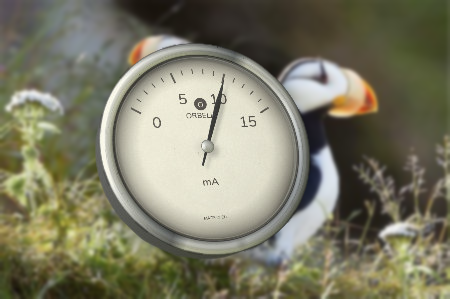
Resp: 10 mA
